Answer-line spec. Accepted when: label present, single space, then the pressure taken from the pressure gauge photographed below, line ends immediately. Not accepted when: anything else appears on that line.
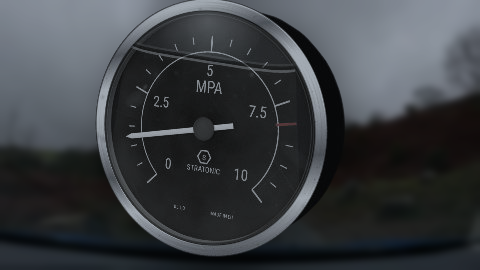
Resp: 1.25 MPa
